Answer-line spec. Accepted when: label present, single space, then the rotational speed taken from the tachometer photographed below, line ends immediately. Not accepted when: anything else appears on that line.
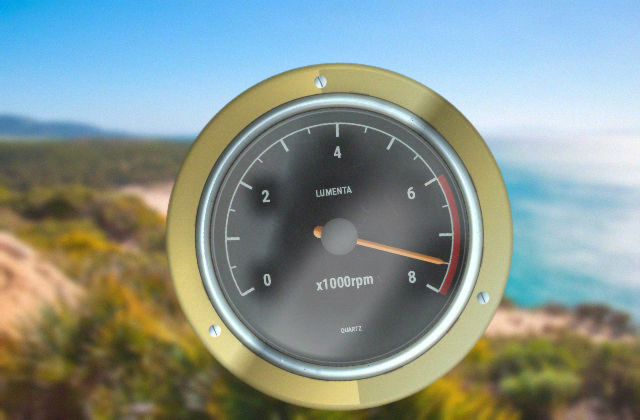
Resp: 7500 rpm
